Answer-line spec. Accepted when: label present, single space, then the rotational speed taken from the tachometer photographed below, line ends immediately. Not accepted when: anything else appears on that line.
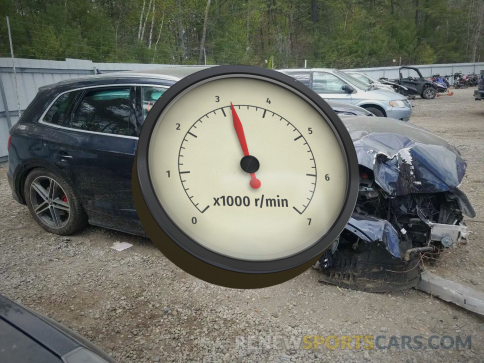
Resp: 3200 rpm
